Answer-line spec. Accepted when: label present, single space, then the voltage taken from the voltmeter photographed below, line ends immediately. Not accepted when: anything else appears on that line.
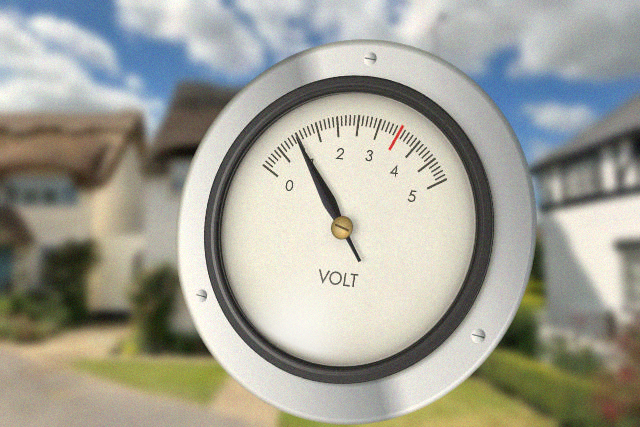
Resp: 1 V
